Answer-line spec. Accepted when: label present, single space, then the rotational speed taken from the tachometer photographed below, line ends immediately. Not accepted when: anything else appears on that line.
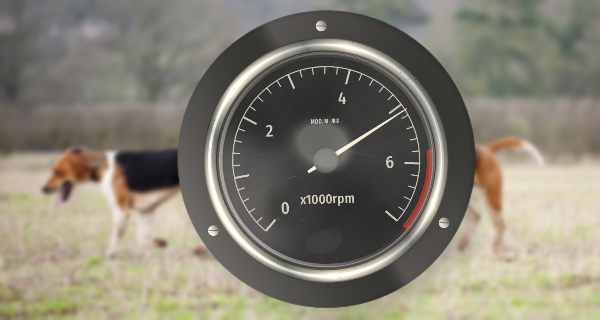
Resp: 5100 rpm
